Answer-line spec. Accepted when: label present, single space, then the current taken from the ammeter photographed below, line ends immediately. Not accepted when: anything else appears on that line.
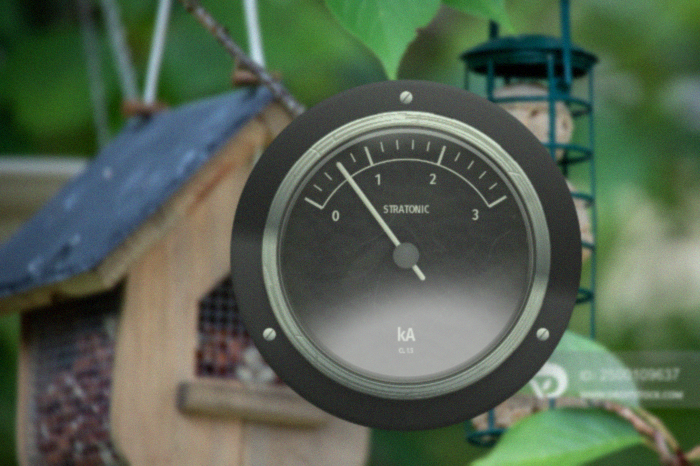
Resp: 0.6 kA
